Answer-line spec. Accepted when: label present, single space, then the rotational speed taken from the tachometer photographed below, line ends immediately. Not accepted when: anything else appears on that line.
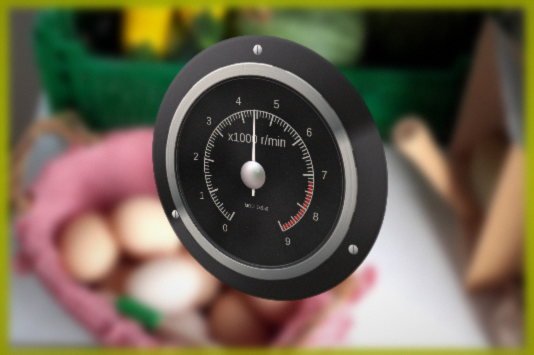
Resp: 4500 rpm
